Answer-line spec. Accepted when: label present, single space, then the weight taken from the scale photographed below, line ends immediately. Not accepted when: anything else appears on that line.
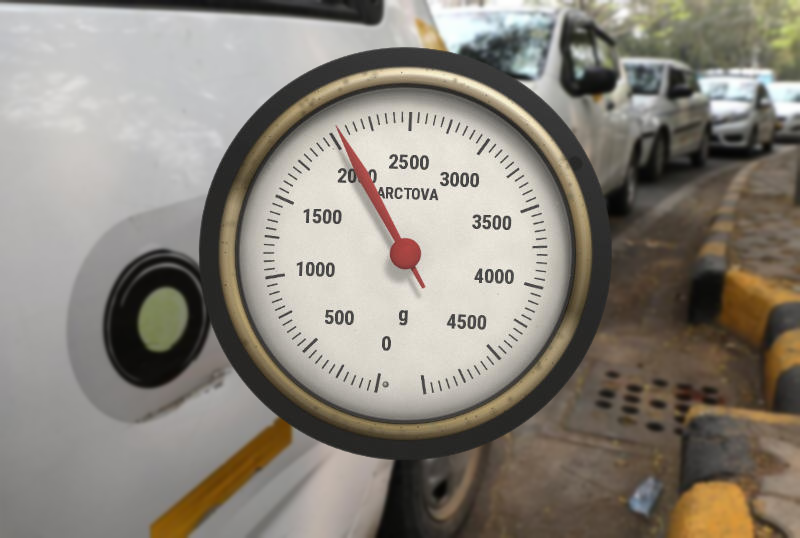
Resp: 2050 g
